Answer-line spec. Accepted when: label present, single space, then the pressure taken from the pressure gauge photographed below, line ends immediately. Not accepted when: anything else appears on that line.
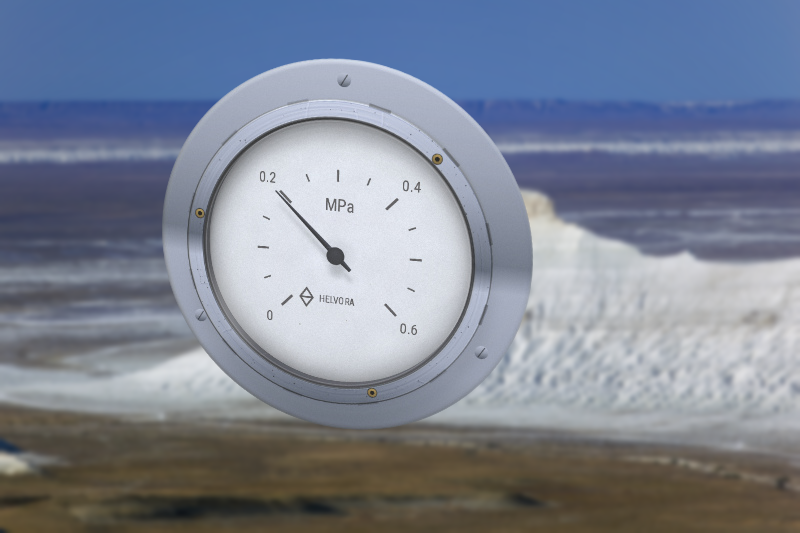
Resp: 0.2 MPa
